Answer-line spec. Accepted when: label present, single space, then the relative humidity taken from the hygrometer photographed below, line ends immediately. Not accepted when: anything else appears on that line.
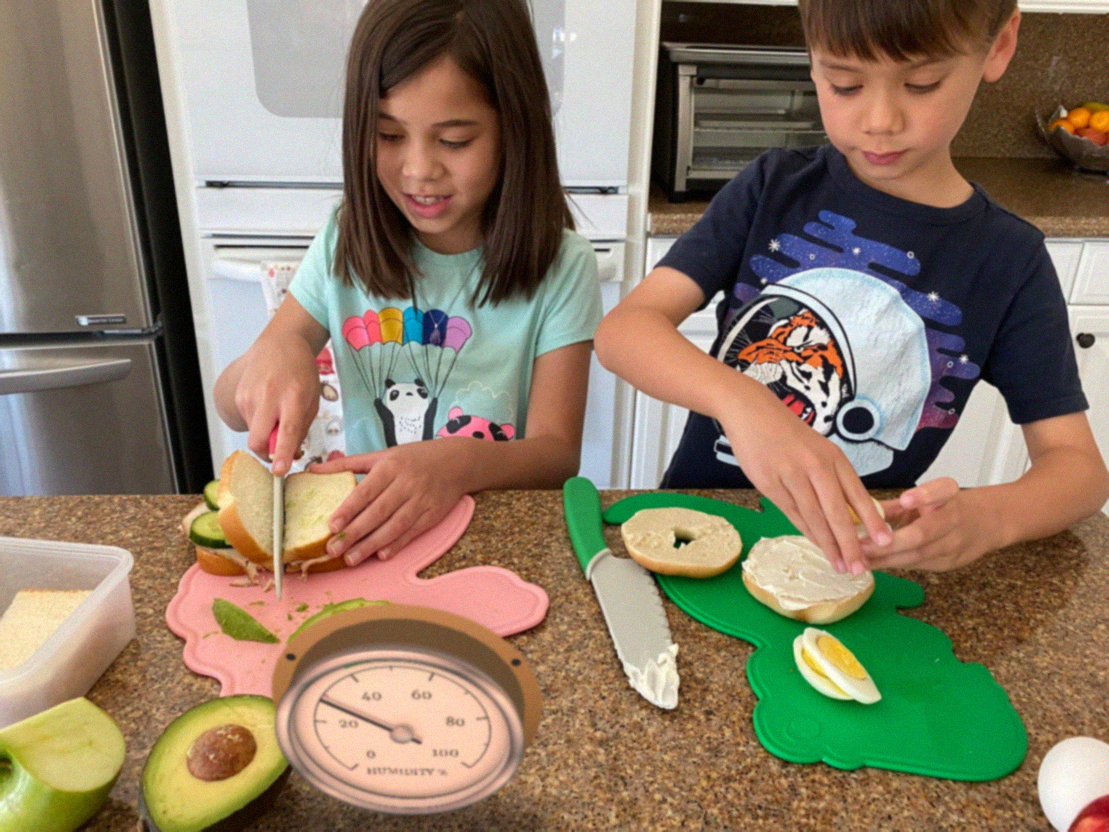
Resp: 30 %
